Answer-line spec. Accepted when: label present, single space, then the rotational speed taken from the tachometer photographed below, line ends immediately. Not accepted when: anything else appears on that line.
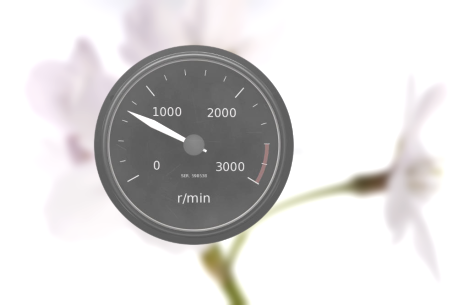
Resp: 700 rpm
